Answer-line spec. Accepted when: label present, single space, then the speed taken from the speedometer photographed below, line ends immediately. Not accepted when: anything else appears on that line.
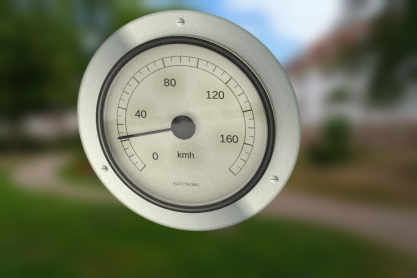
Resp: 22.5 km/h
